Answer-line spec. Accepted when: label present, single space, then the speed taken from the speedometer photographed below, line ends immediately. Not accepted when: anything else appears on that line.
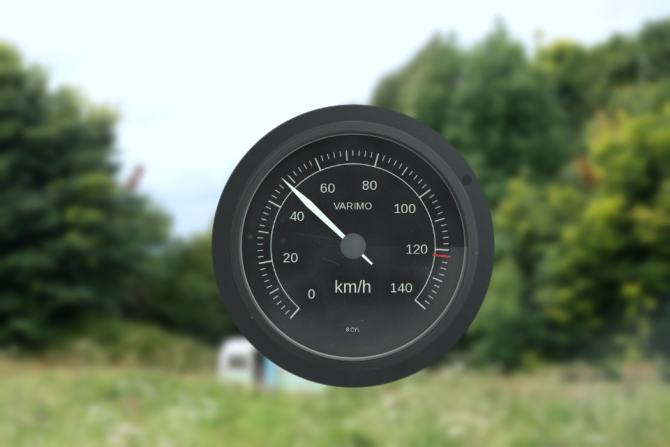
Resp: 48 km/h
